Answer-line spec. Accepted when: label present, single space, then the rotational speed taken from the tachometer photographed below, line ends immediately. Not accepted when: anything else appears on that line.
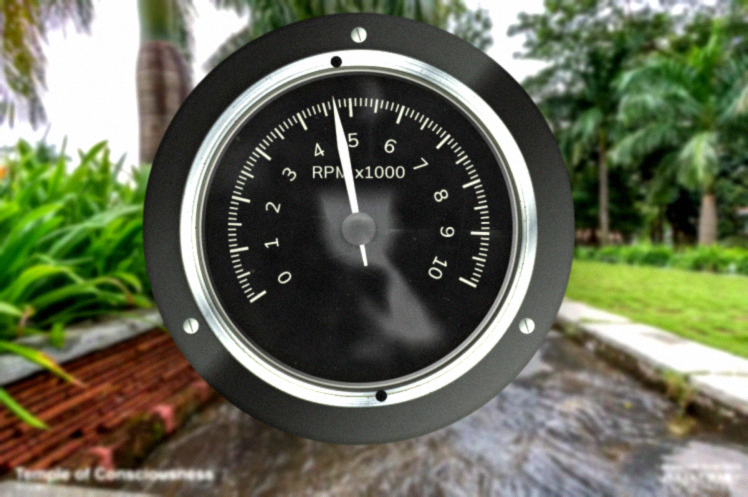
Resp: 4700 rpm
